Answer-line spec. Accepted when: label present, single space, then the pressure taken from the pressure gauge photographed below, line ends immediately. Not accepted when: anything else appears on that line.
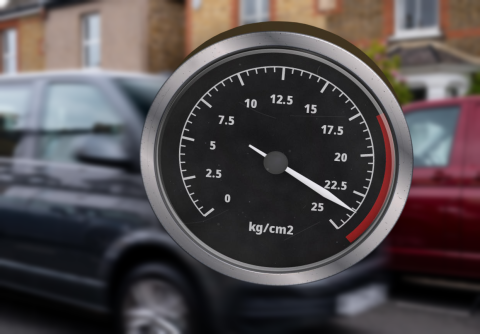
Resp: 23.5 kg/cm²
